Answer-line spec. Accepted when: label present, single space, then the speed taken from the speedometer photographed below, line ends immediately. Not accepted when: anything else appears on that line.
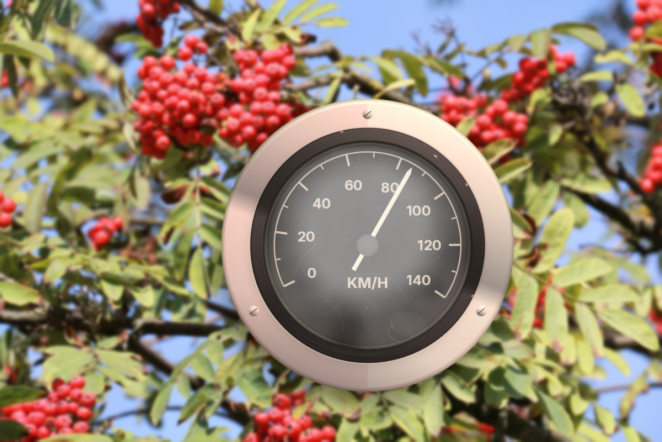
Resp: 85 km/h
